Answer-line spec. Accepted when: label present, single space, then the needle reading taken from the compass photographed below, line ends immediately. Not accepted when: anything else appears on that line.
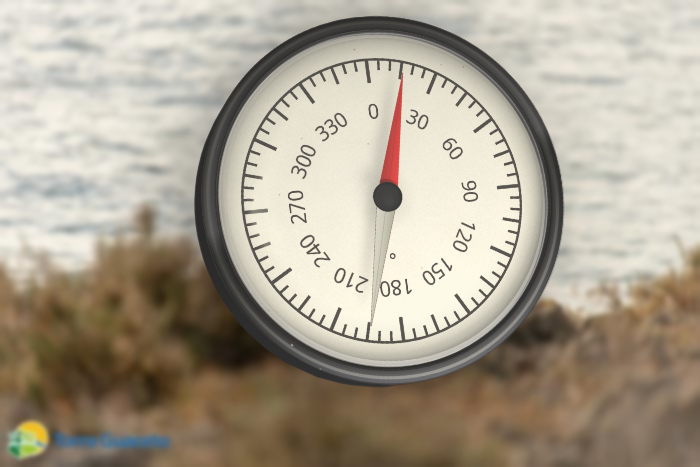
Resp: 15 °
